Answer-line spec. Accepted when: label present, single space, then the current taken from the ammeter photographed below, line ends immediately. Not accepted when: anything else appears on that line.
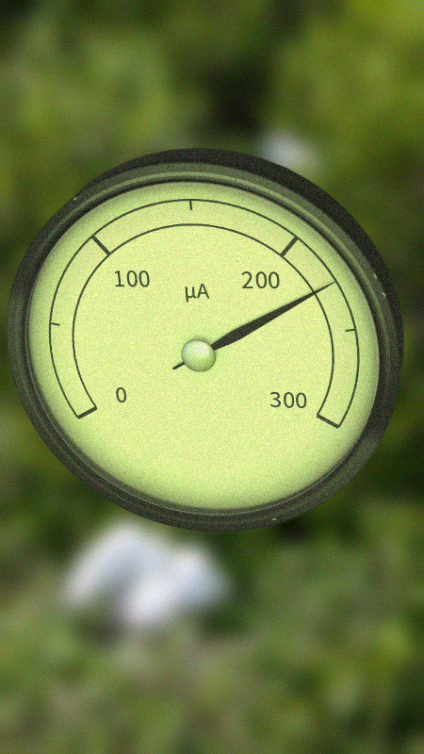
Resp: 225 µA
